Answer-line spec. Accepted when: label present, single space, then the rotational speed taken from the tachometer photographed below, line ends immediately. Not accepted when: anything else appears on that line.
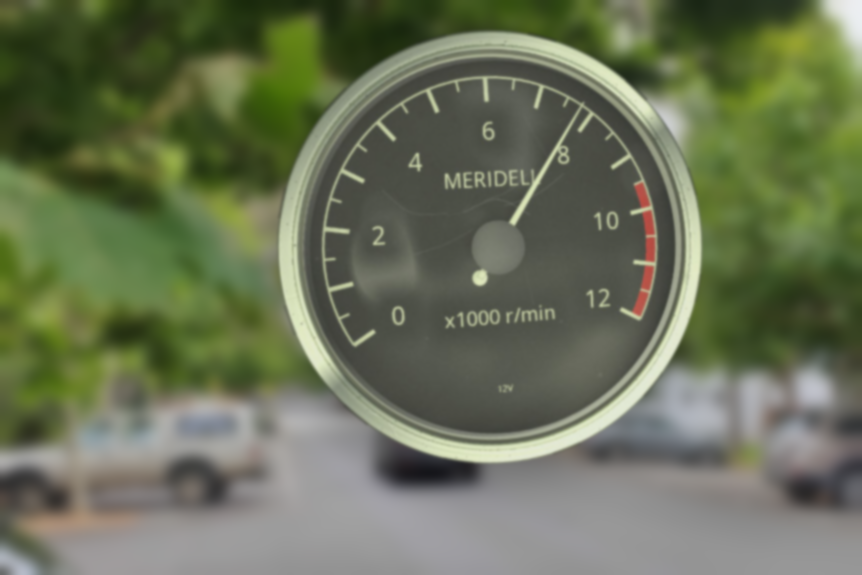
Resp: 7750 rpm
